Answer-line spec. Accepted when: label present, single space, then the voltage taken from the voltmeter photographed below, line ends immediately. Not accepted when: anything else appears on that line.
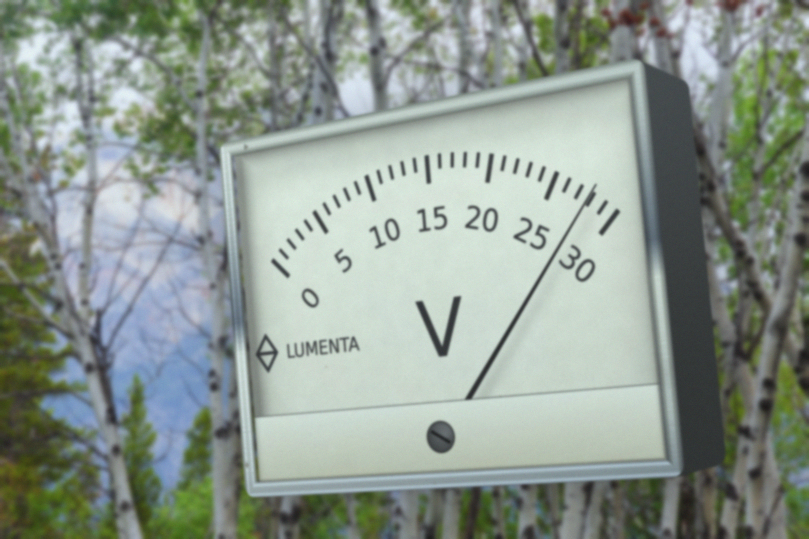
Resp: 28 V
